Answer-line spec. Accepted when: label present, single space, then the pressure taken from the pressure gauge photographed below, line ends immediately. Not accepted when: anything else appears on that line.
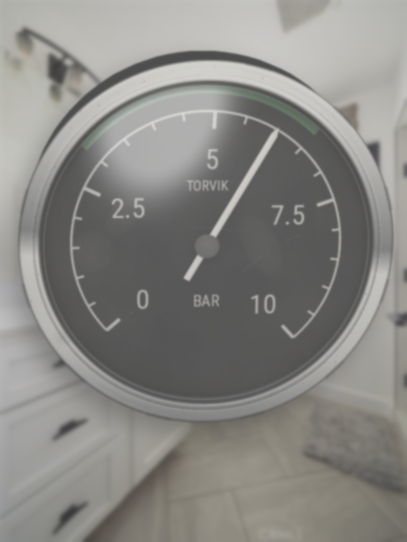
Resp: 6 bar
